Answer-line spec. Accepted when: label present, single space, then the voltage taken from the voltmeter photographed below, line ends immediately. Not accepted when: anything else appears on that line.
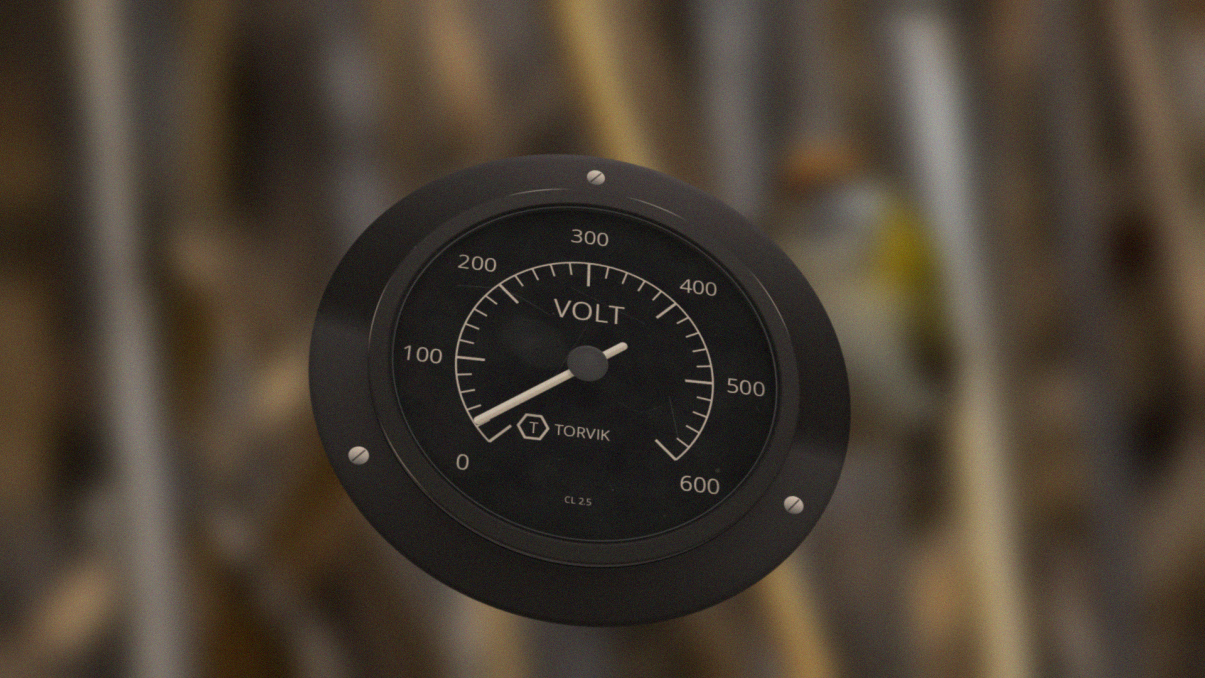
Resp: 20 V
